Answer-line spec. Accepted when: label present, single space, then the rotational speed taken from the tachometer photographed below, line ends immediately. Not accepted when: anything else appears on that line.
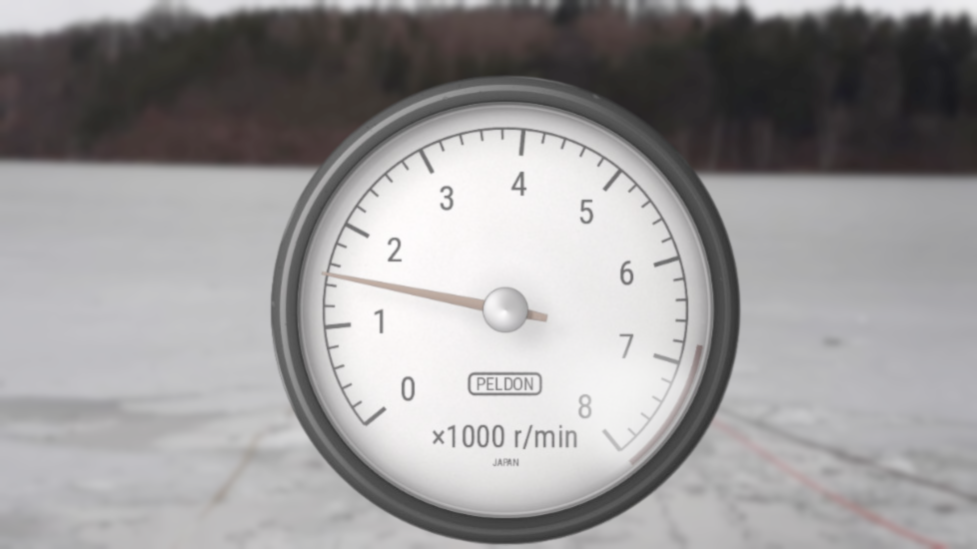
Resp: 1500 rpm
